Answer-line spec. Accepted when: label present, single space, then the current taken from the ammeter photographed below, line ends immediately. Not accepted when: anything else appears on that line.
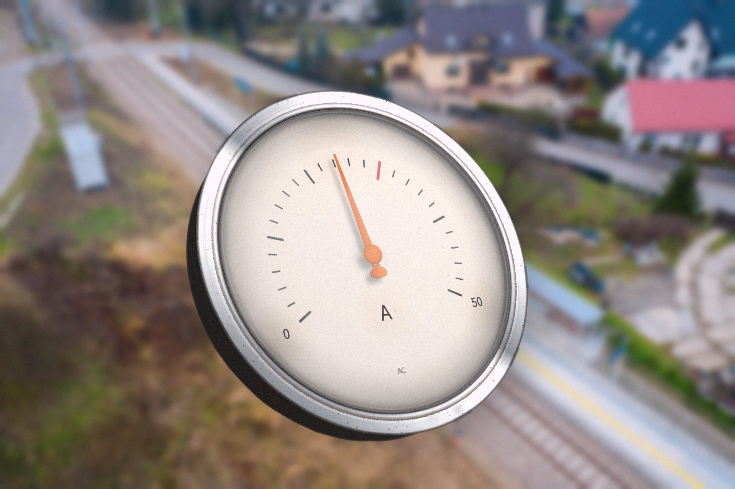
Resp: 24 A
